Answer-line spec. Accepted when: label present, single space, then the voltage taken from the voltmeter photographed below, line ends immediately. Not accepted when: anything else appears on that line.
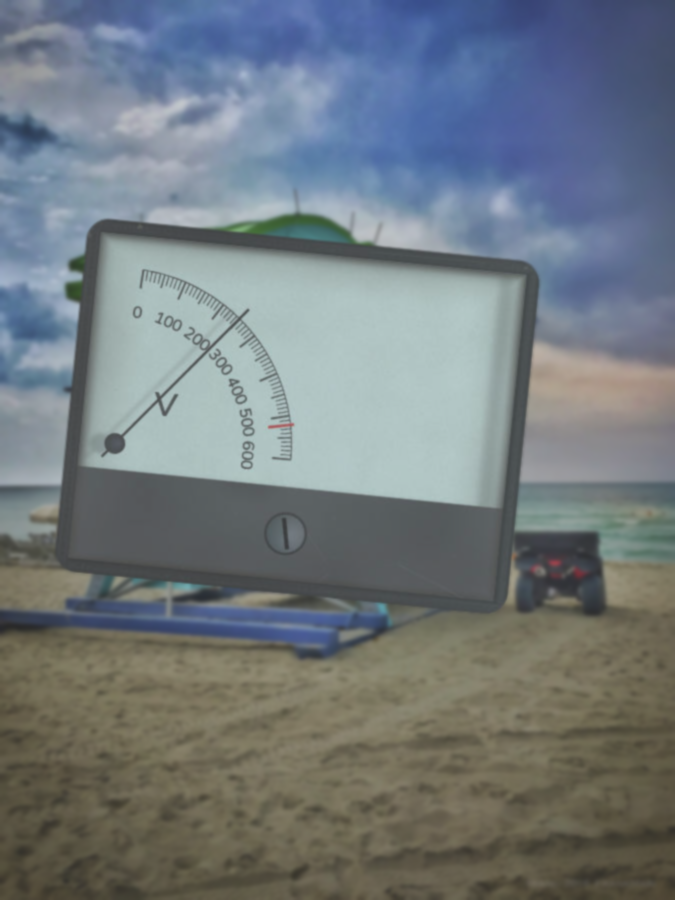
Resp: 250 V
